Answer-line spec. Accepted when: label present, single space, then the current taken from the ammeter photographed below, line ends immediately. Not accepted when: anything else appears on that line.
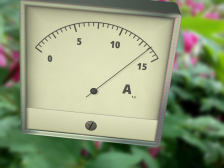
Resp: 13.5 A
